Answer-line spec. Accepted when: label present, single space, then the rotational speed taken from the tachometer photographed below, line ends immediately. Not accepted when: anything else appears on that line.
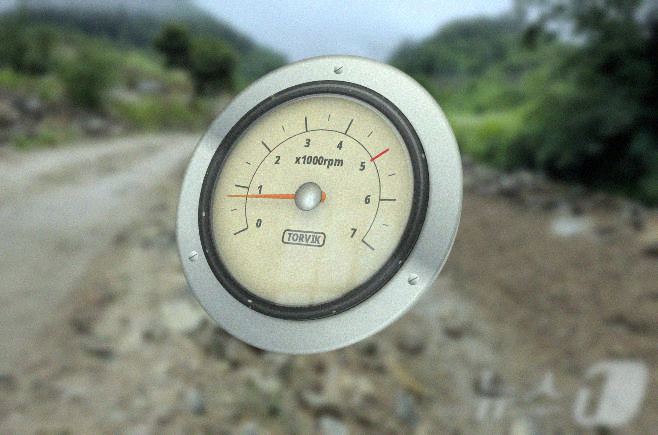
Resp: 750 rpm
